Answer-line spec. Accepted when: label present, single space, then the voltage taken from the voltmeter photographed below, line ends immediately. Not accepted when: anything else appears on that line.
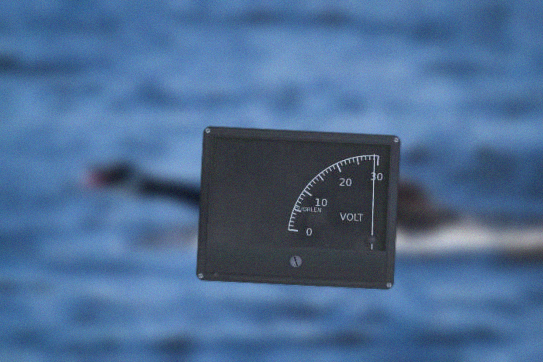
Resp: 29 V
